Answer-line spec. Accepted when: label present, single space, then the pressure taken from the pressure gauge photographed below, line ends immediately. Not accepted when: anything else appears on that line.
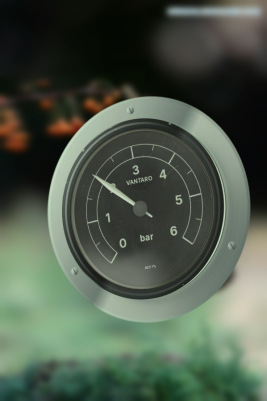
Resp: 2 bar
